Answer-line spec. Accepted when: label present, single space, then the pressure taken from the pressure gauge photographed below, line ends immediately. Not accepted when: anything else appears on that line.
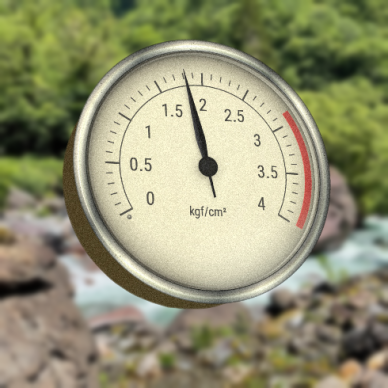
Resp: 1.8 kg/cm²
